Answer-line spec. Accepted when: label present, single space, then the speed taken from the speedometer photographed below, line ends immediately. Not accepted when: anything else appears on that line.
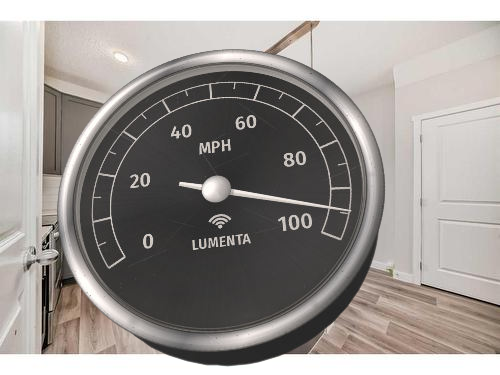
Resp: 95 mph
